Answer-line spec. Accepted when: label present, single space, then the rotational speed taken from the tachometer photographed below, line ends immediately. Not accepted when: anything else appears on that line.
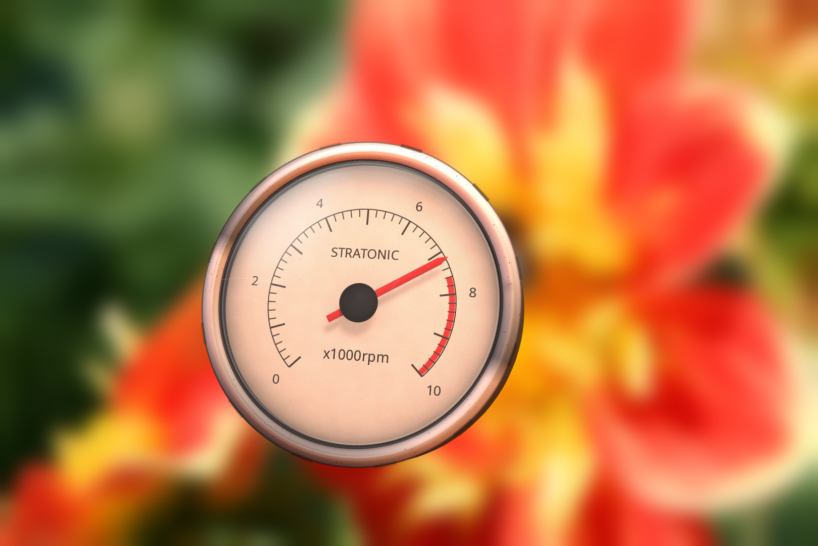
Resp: 7200 rpm
